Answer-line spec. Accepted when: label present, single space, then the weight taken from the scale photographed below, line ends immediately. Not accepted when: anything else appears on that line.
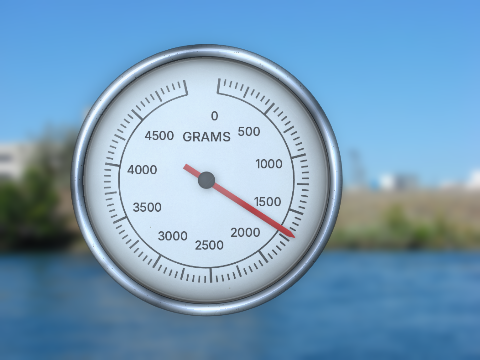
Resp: 1700 g
